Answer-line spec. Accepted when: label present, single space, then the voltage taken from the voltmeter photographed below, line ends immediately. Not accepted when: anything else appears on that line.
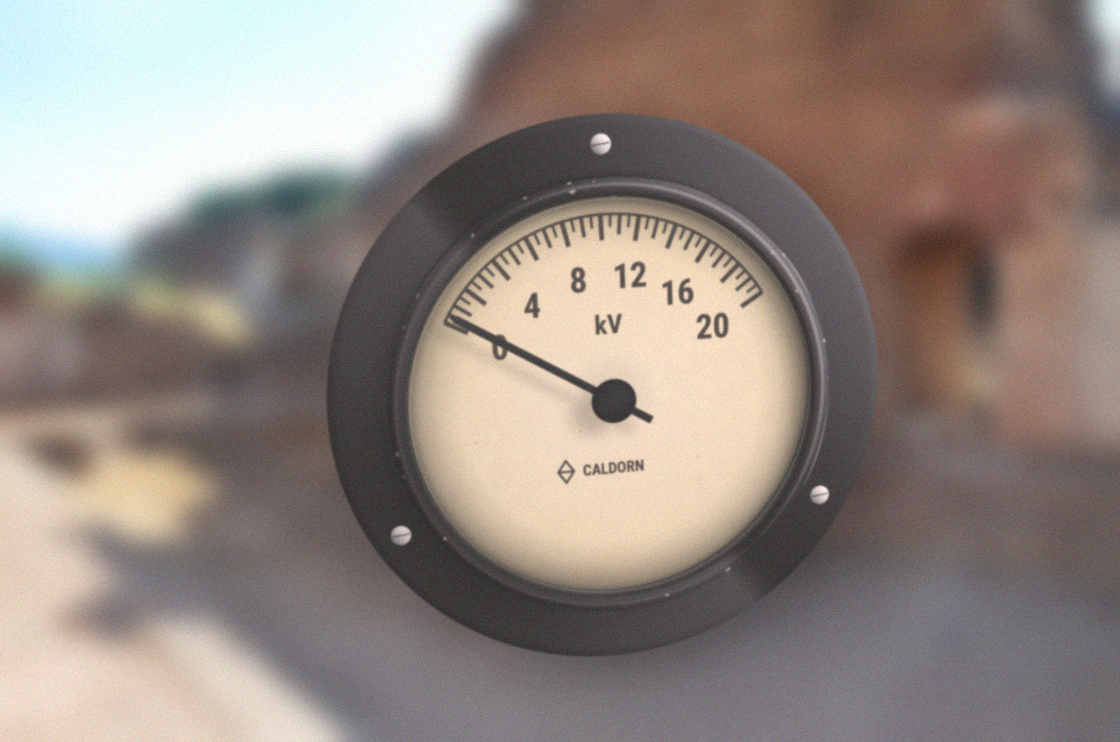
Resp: 0.5 kV
